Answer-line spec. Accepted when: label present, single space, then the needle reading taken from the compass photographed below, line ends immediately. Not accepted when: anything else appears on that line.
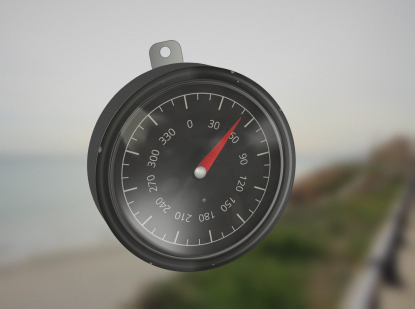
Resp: 50 °
